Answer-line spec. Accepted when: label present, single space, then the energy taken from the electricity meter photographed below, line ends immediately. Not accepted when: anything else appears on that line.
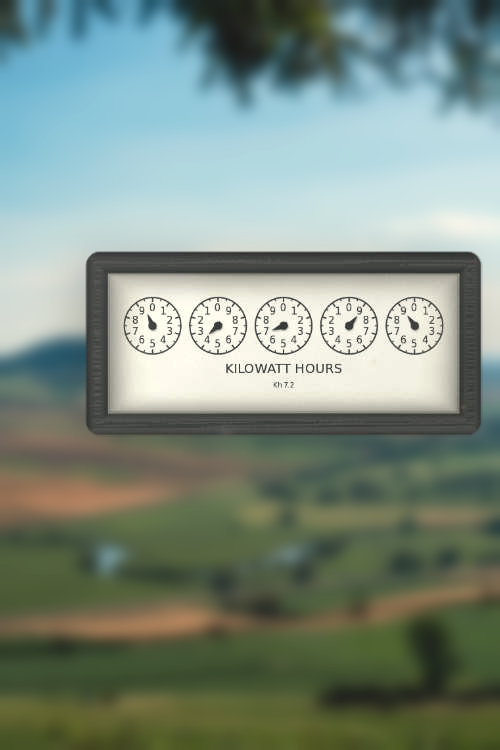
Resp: 93689 kWh
